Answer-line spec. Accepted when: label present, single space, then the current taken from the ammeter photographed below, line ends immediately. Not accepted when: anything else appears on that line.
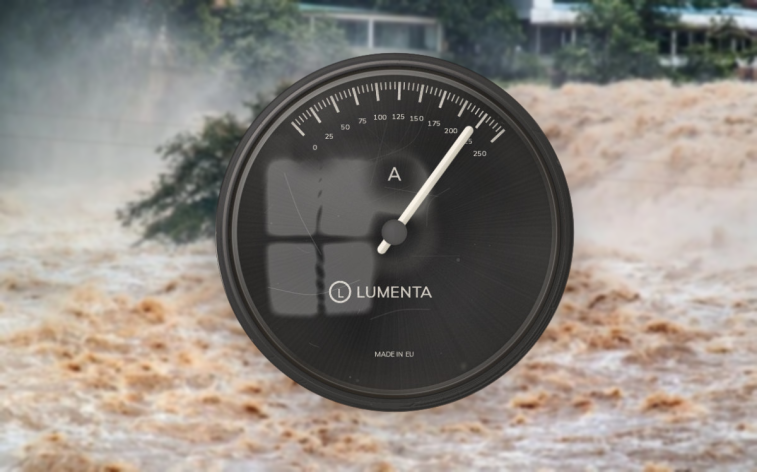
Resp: 220 A
